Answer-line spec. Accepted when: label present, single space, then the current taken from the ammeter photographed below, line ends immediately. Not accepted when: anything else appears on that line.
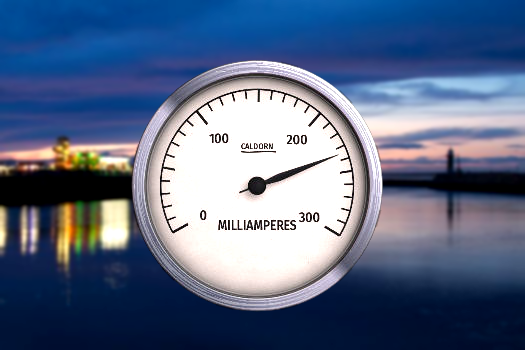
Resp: 235 mA
